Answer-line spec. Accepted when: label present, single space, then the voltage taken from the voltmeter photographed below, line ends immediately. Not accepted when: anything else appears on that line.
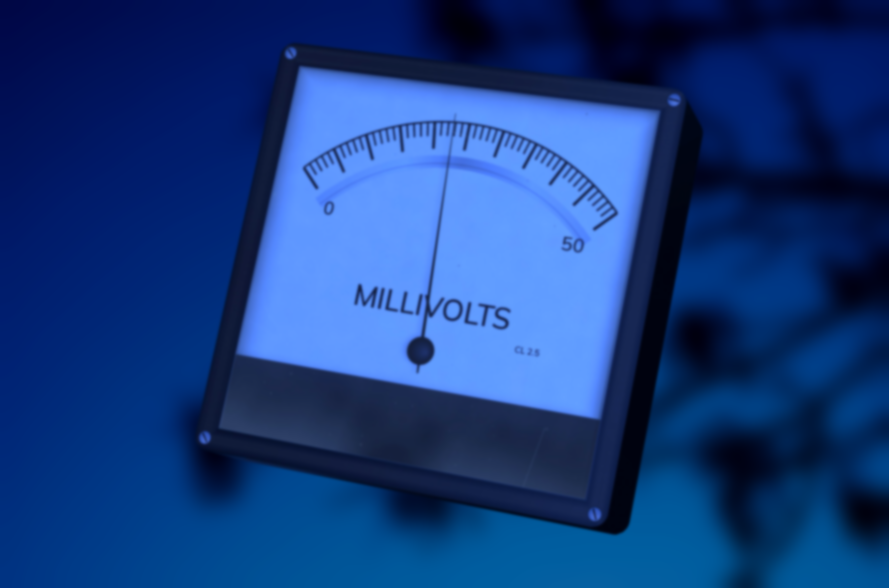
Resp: 23 mV
